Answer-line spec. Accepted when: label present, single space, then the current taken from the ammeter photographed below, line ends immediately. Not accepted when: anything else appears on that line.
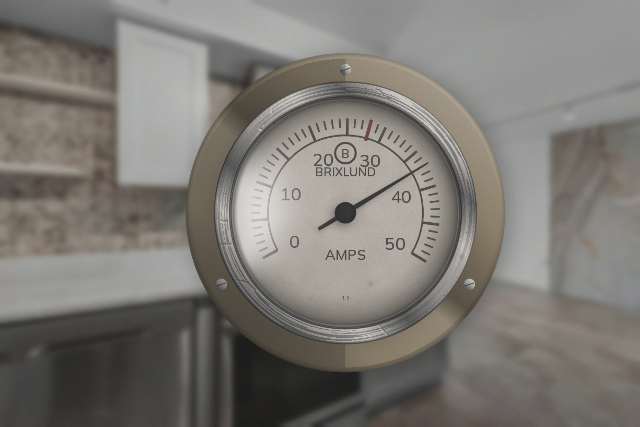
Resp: 37 A
